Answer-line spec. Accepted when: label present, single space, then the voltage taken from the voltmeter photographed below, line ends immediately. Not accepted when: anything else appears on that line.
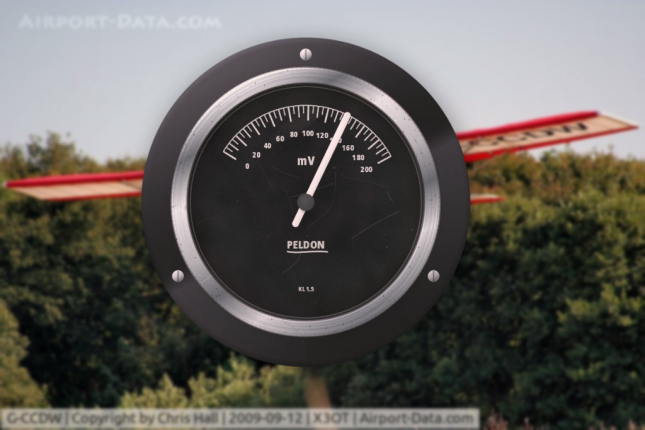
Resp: 140 mV
